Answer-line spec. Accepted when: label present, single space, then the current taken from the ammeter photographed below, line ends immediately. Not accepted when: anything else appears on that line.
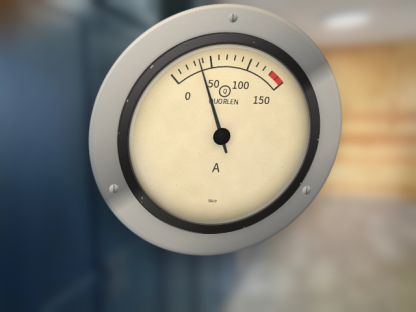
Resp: 35 A
